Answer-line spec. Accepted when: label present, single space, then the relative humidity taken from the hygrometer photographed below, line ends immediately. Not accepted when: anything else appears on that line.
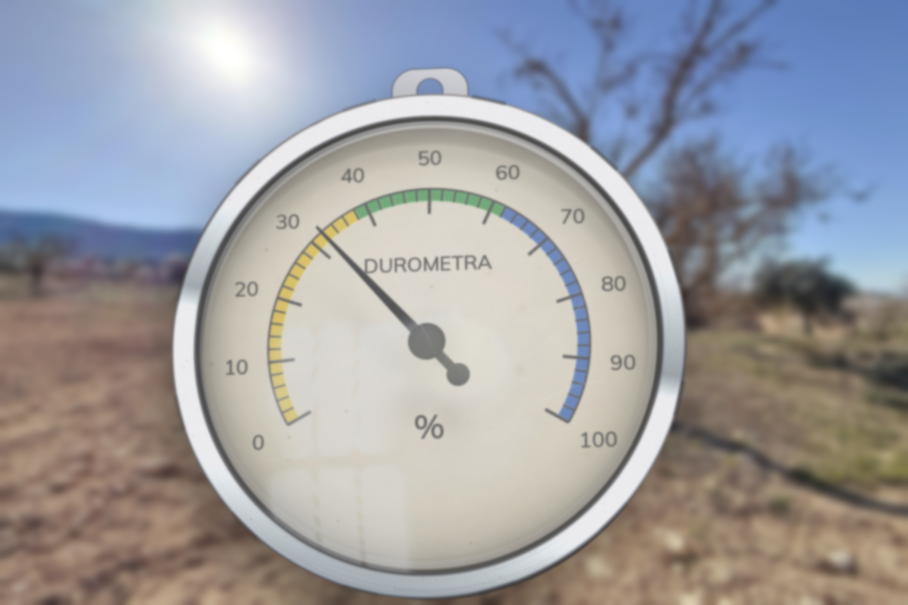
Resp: 32 %
